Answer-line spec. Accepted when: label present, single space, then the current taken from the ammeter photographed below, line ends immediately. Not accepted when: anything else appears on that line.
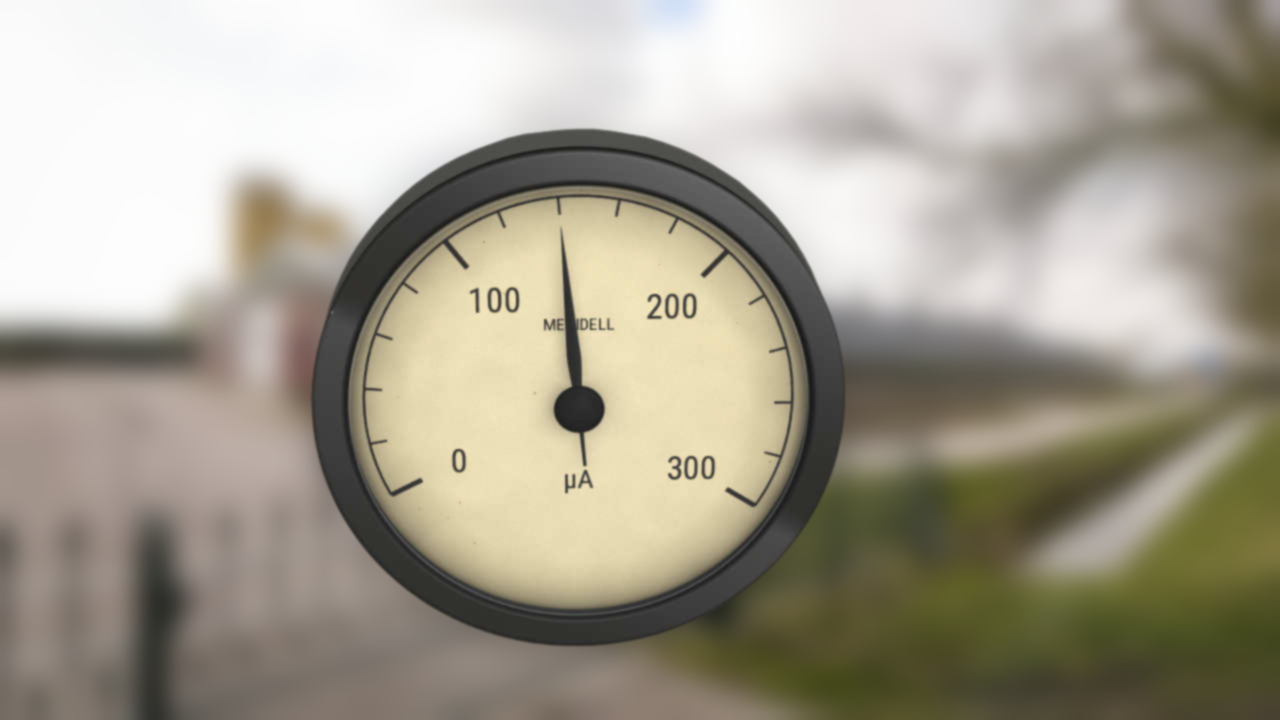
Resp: 140 µA
